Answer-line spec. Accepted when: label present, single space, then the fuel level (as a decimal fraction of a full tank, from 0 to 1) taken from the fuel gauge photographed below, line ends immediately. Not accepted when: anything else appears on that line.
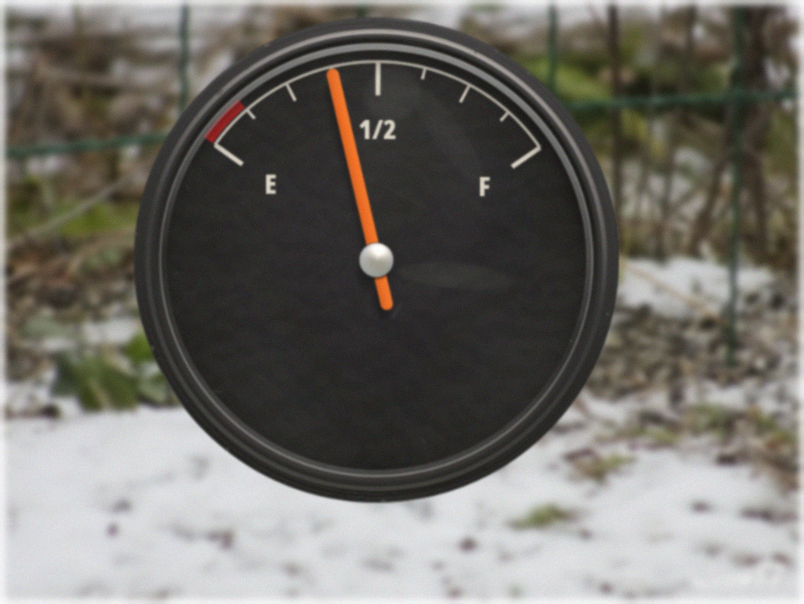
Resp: 0.375
